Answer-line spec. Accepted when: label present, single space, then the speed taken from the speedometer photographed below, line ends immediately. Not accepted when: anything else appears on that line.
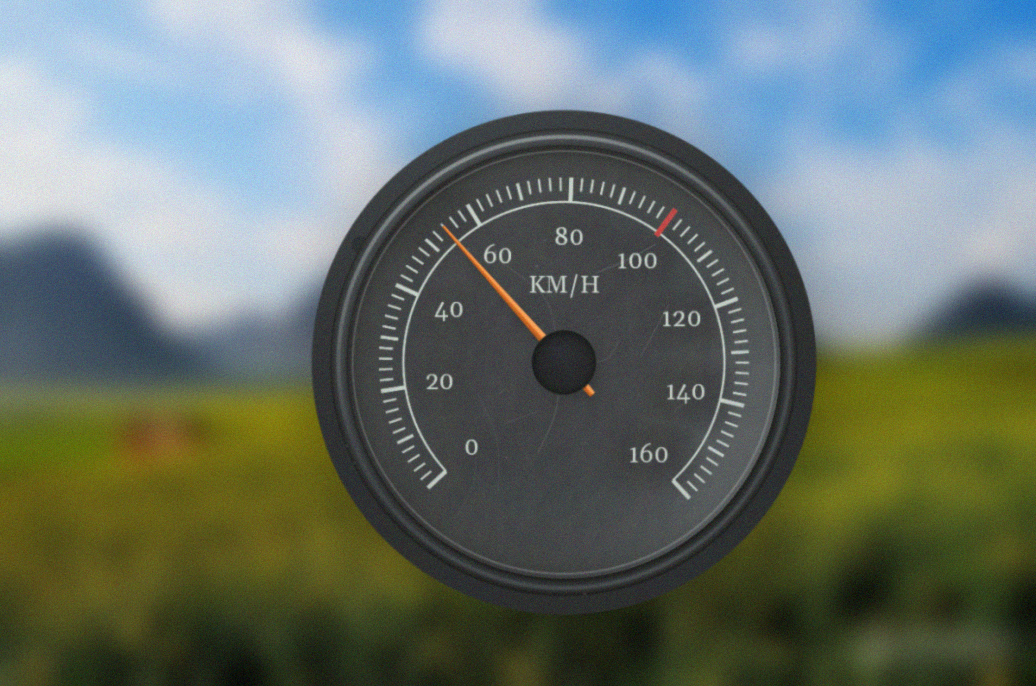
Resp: 54 km/h
